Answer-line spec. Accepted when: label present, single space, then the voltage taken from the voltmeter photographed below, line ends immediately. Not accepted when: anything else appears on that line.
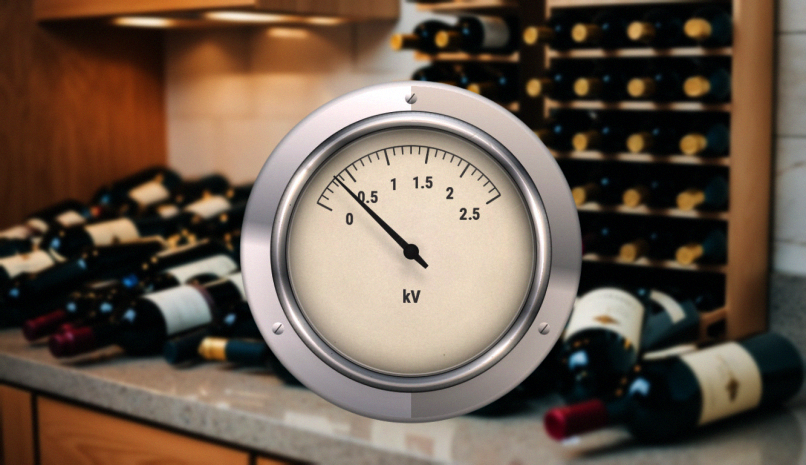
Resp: 0.35 kV
